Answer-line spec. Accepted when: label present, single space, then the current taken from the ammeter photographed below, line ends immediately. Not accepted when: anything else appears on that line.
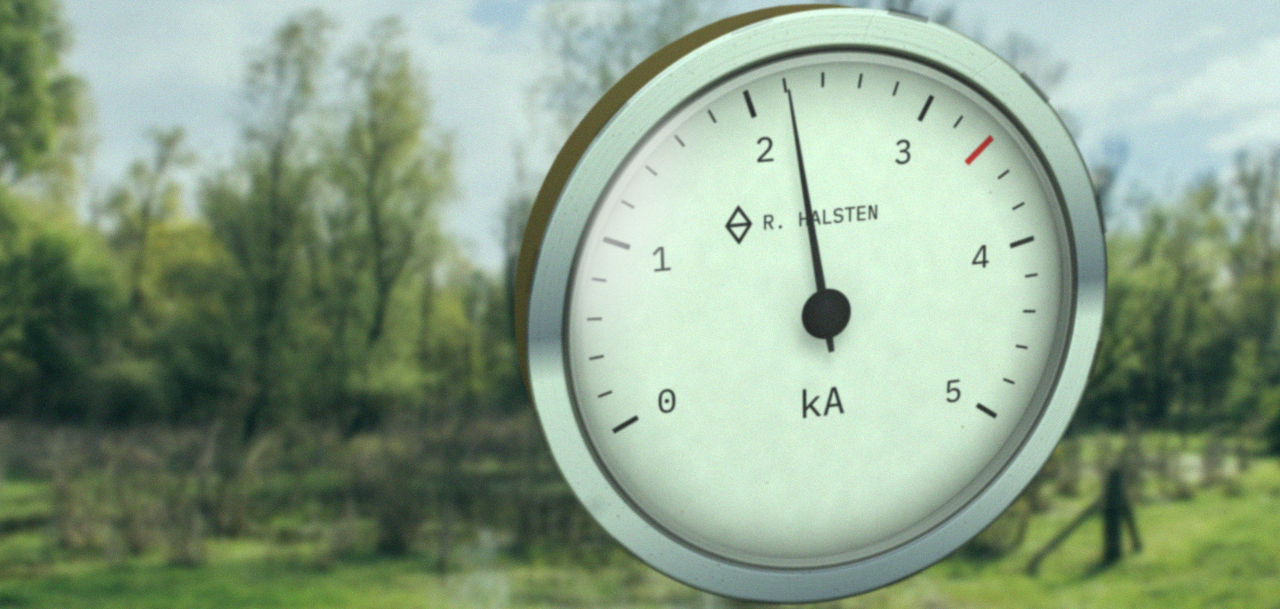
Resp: 2.2 kA
